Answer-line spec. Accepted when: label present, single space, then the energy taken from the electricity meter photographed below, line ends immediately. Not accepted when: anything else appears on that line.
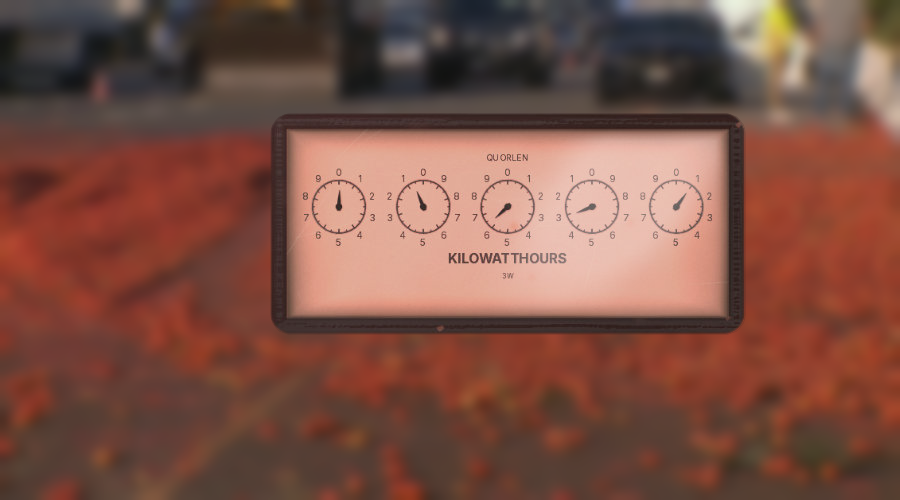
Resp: 631 kWh
